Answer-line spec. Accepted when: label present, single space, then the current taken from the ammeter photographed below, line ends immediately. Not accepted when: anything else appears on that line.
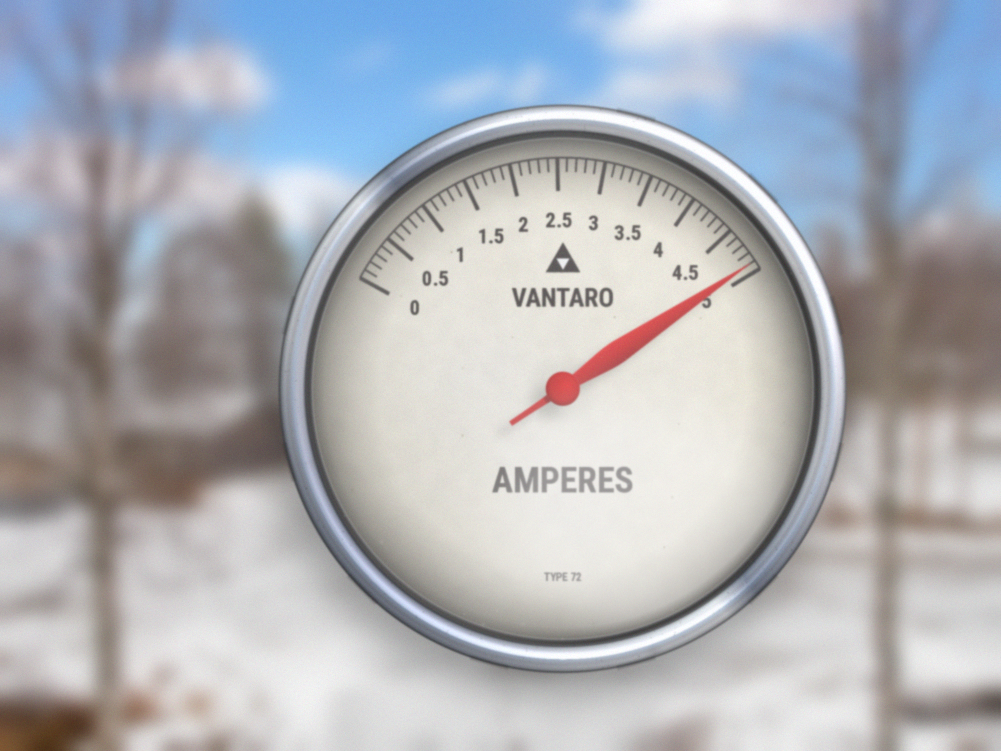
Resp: 4.9 A
